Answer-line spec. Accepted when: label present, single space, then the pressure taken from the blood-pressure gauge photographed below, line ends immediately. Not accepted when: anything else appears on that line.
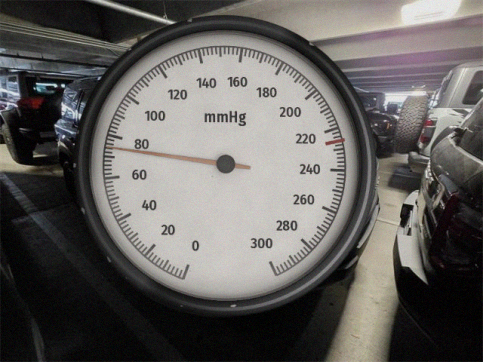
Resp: 74 mmHg
